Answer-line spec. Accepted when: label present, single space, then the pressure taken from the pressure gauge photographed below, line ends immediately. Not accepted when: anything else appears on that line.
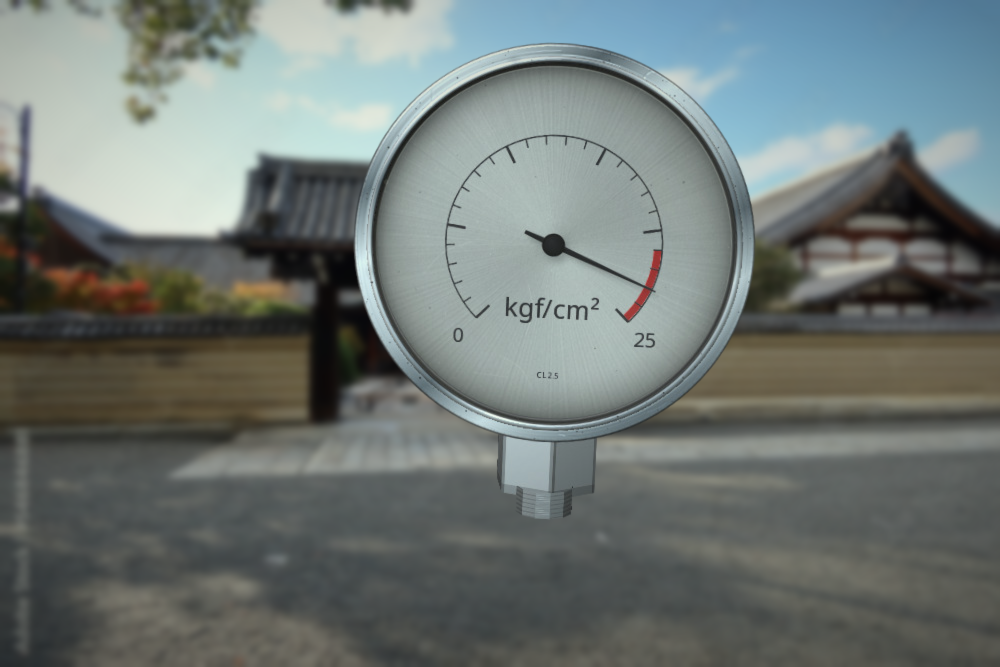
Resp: 23 kg/cm²
